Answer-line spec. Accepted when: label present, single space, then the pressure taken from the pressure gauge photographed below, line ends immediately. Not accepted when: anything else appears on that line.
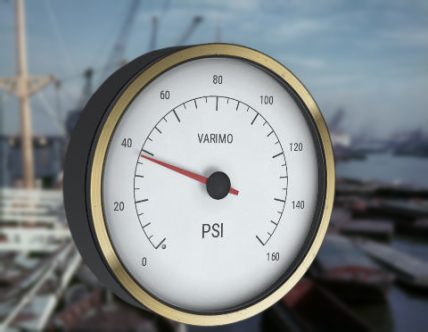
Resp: 37.5 psi
